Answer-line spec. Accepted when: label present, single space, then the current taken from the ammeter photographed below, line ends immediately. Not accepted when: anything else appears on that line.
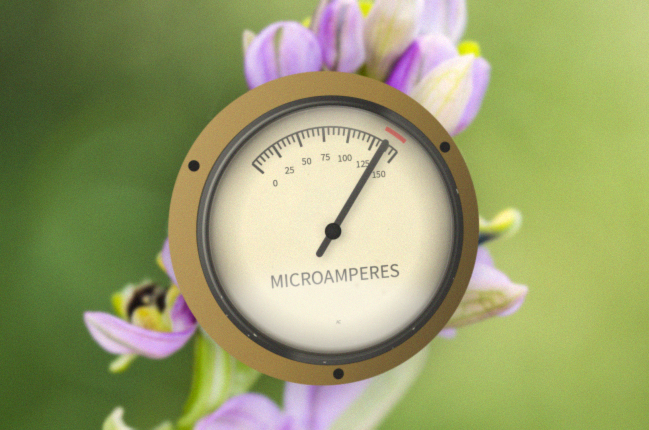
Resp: 135 µA
